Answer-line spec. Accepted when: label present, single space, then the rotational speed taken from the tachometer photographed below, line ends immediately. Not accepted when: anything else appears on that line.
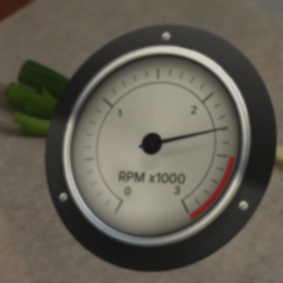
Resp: 2300 rpm
